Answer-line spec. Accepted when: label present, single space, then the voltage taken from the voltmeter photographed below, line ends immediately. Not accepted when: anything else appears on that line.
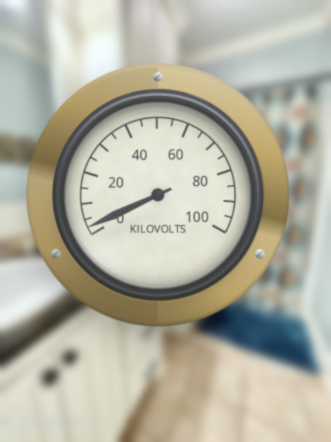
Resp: 2.5 kV
